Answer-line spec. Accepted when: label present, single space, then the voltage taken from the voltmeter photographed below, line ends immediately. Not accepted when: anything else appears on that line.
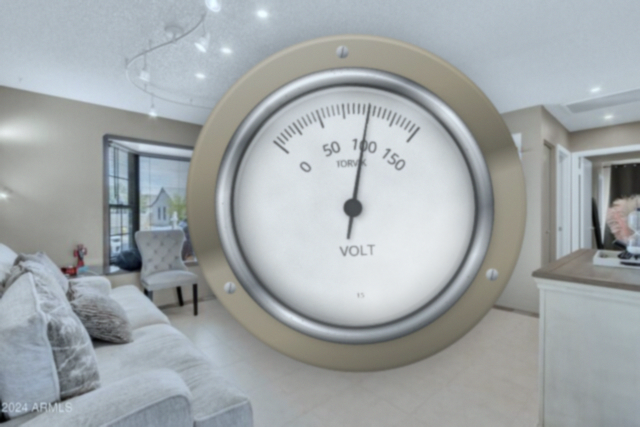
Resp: 100 V
